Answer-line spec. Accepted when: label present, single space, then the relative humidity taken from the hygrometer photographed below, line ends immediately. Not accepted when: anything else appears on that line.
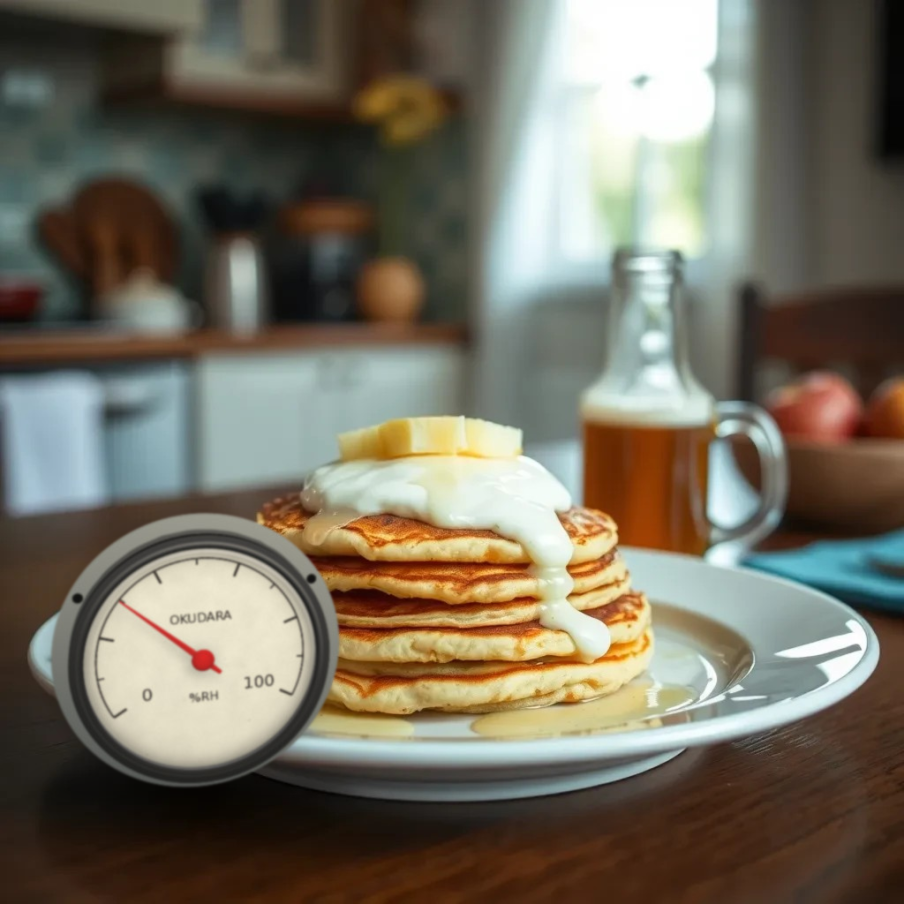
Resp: 30 %
